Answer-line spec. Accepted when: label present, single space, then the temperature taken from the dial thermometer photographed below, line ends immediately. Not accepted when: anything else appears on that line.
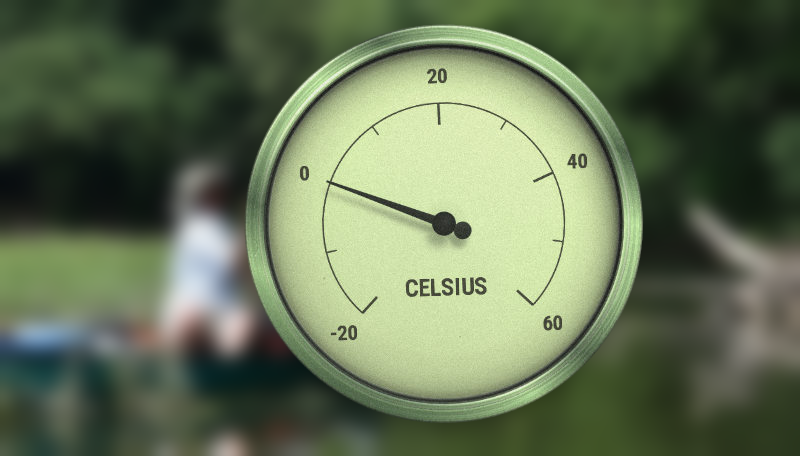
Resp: 0 °C
